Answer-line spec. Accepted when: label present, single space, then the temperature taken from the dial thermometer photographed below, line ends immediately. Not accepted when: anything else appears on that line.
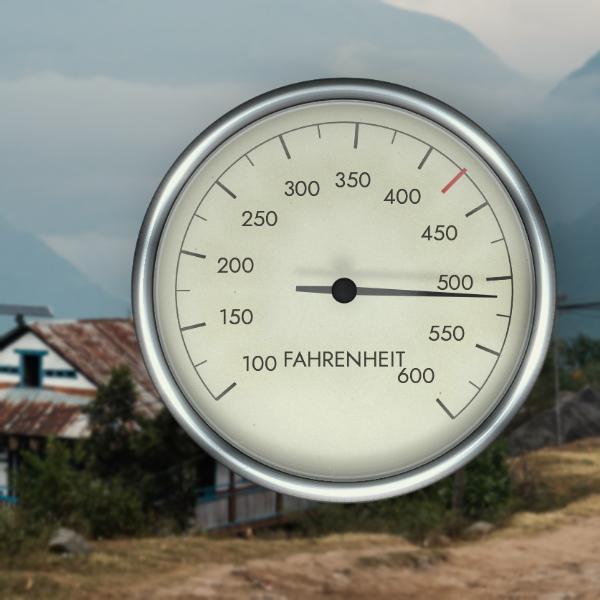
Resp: 512.5 °F
